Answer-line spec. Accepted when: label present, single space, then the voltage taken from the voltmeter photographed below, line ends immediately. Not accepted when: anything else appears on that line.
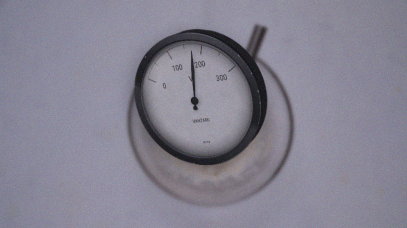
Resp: 175 V
